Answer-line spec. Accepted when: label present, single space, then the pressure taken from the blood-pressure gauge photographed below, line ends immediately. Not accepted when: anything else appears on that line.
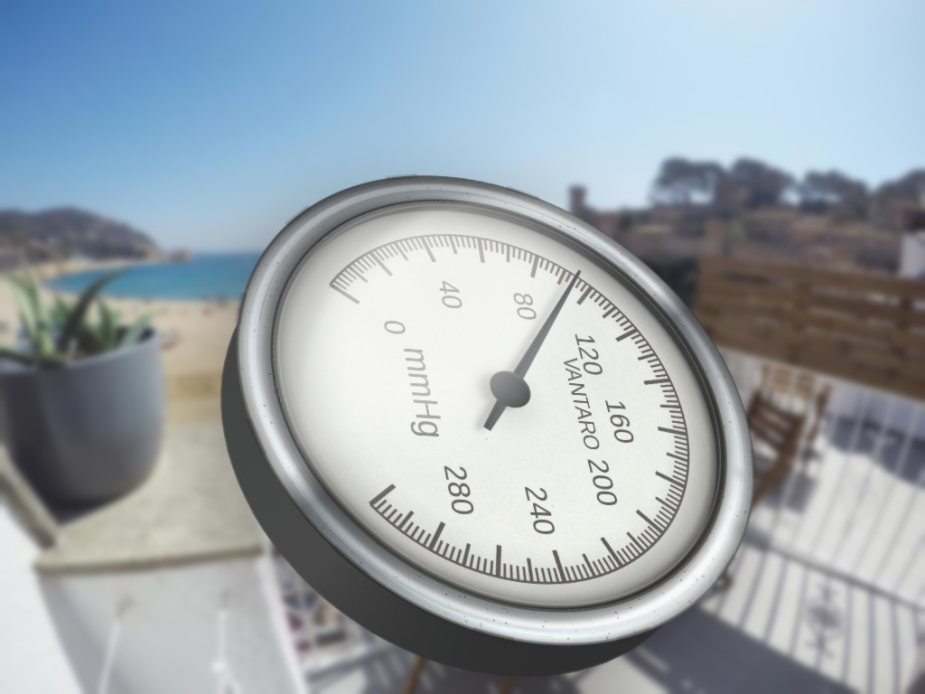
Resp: 94 mmHg
